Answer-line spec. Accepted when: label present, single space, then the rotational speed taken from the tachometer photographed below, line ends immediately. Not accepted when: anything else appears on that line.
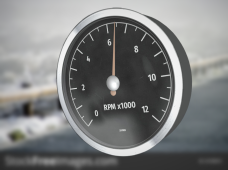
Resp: 6500 rpm
